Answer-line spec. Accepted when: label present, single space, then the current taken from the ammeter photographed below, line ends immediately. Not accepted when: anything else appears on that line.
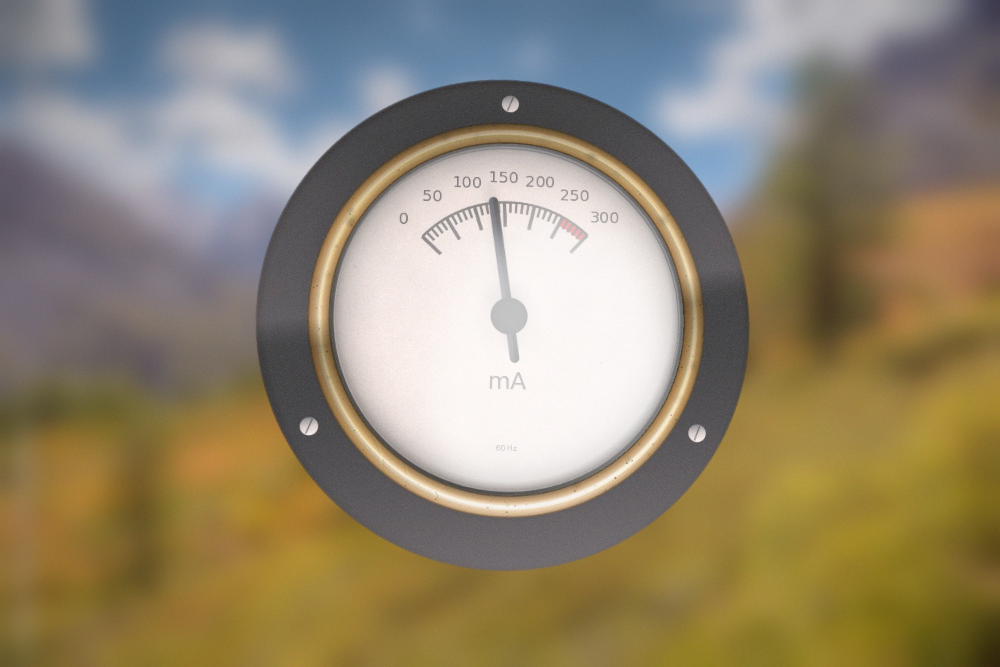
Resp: 130 mA
